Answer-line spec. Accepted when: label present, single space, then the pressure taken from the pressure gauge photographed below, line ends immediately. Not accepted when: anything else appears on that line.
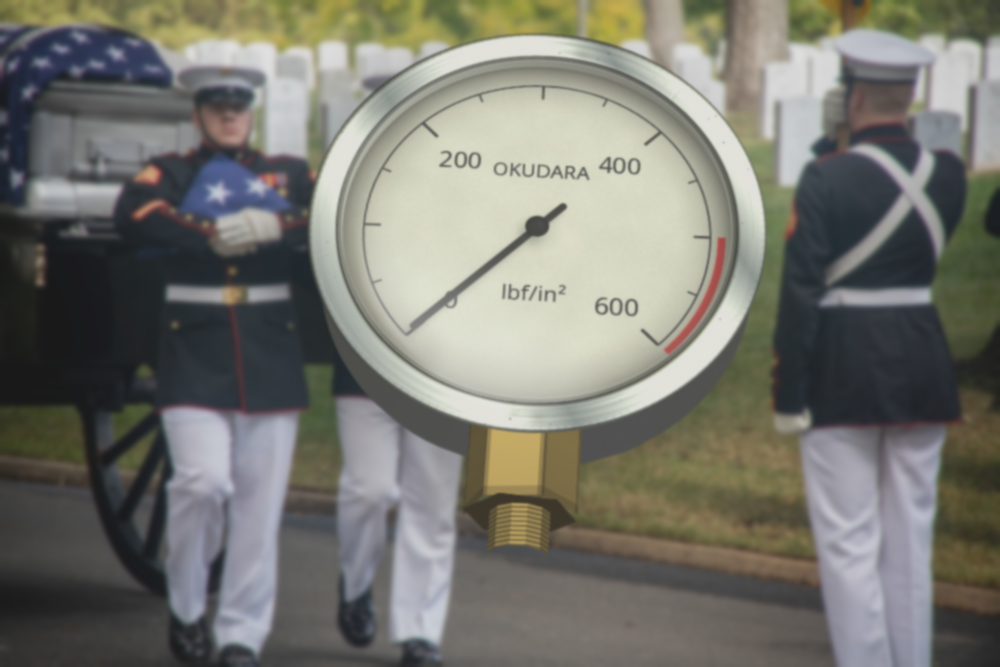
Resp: 0 psi
